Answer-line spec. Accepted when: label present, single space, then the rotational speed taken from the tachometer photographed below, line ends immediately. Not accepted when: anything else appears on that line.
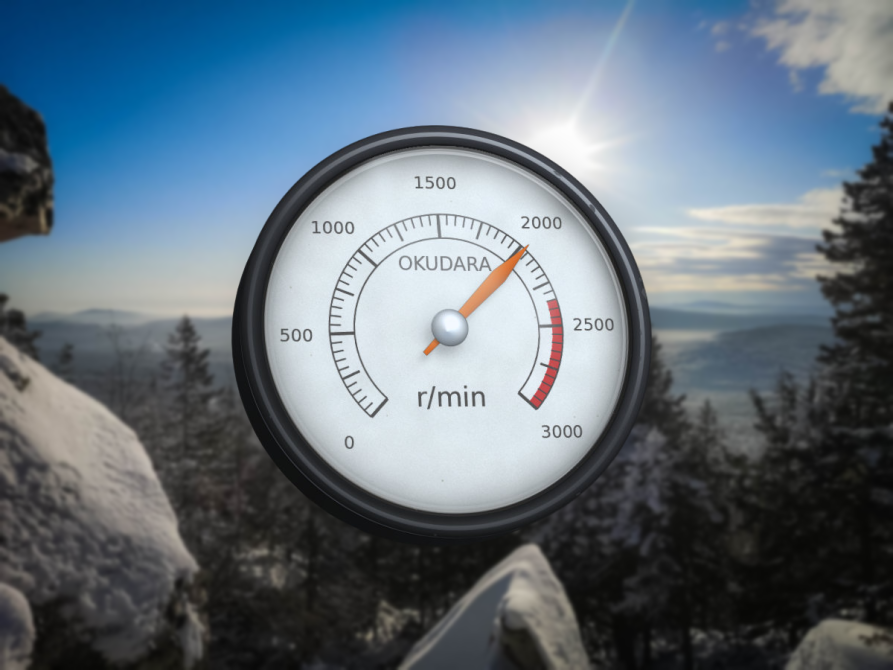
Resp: 2025 rpm
